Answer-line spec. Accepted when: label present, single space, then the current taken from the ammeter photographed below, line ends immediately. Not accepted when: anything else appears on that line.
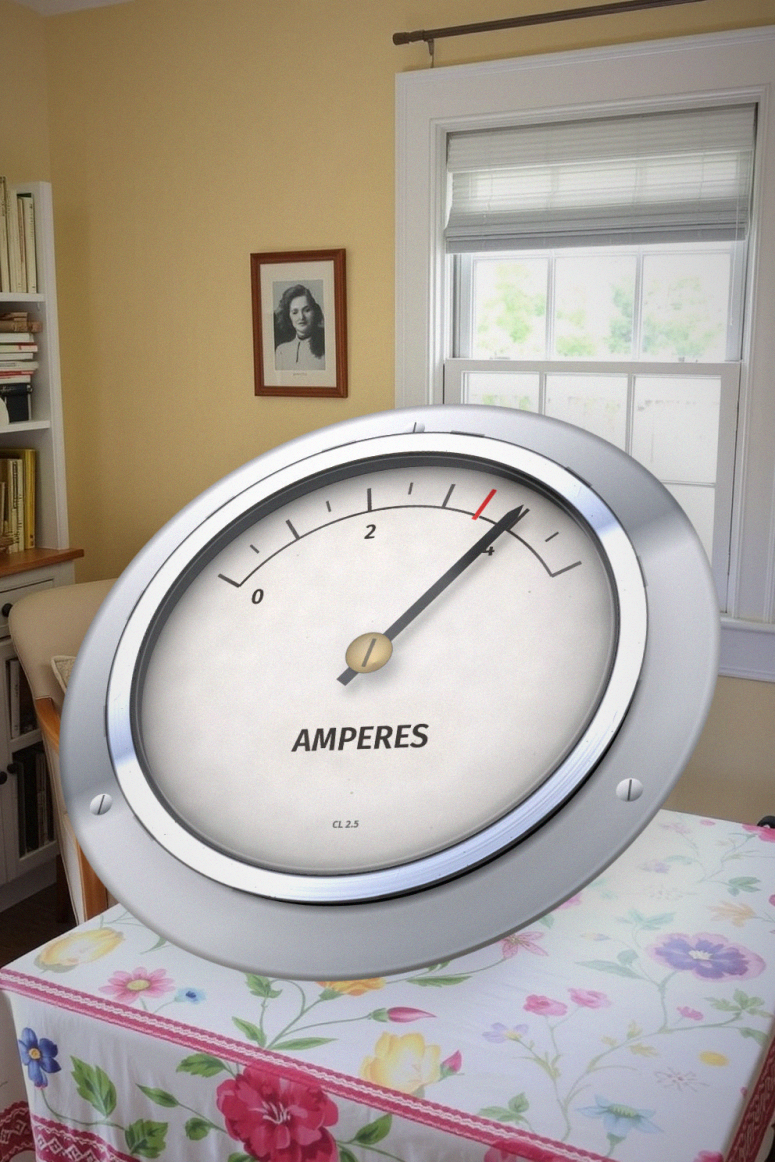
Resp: 4 A
